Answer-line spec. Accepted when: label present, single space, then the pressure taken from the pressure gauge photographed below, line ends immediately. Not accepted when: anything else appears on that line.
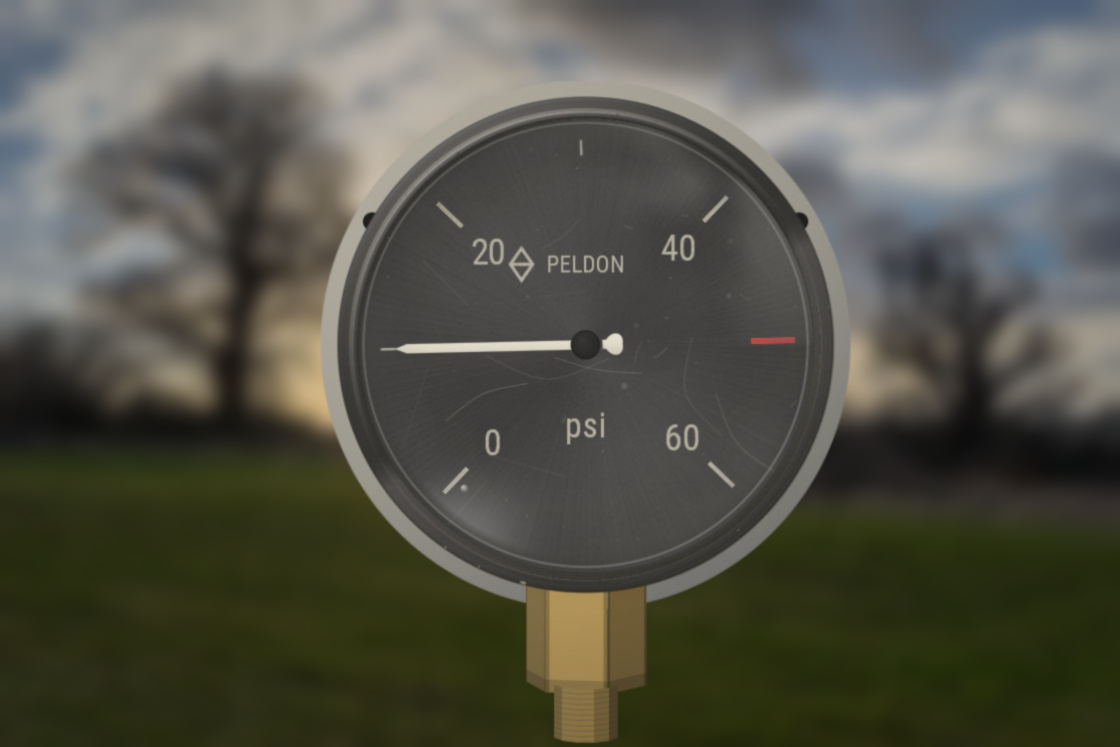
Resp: 10 psi
